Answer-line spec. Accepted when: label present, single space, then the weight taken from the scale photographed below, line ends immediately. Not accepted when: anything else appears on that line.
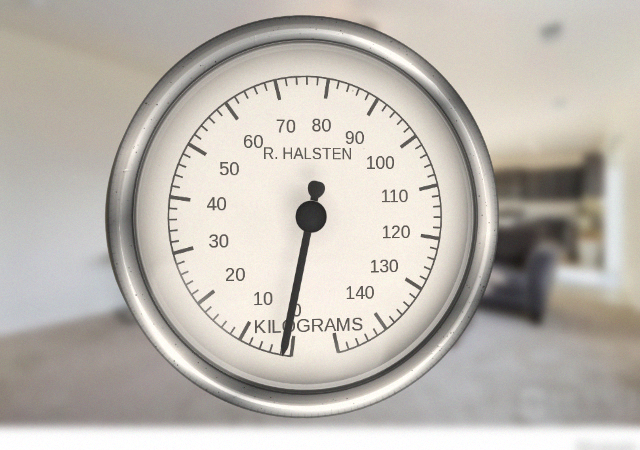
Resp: 2 kg
